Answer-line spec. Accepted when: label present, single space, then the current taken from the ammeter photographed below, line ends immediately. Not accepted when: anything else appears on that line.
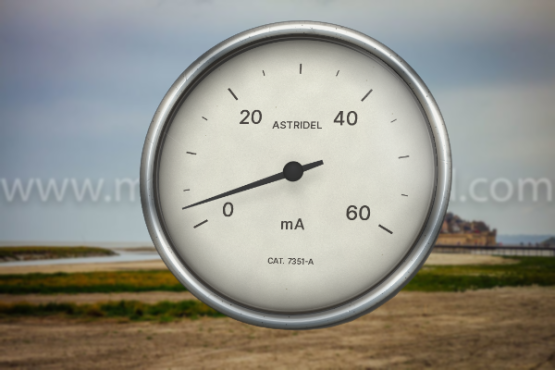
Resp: 2.5 mA
